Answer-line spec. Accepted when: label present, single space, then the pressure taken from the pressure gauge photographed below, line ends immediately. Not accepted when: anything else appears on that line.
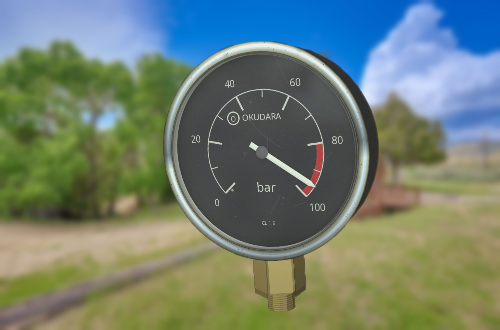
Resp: 95 bar
